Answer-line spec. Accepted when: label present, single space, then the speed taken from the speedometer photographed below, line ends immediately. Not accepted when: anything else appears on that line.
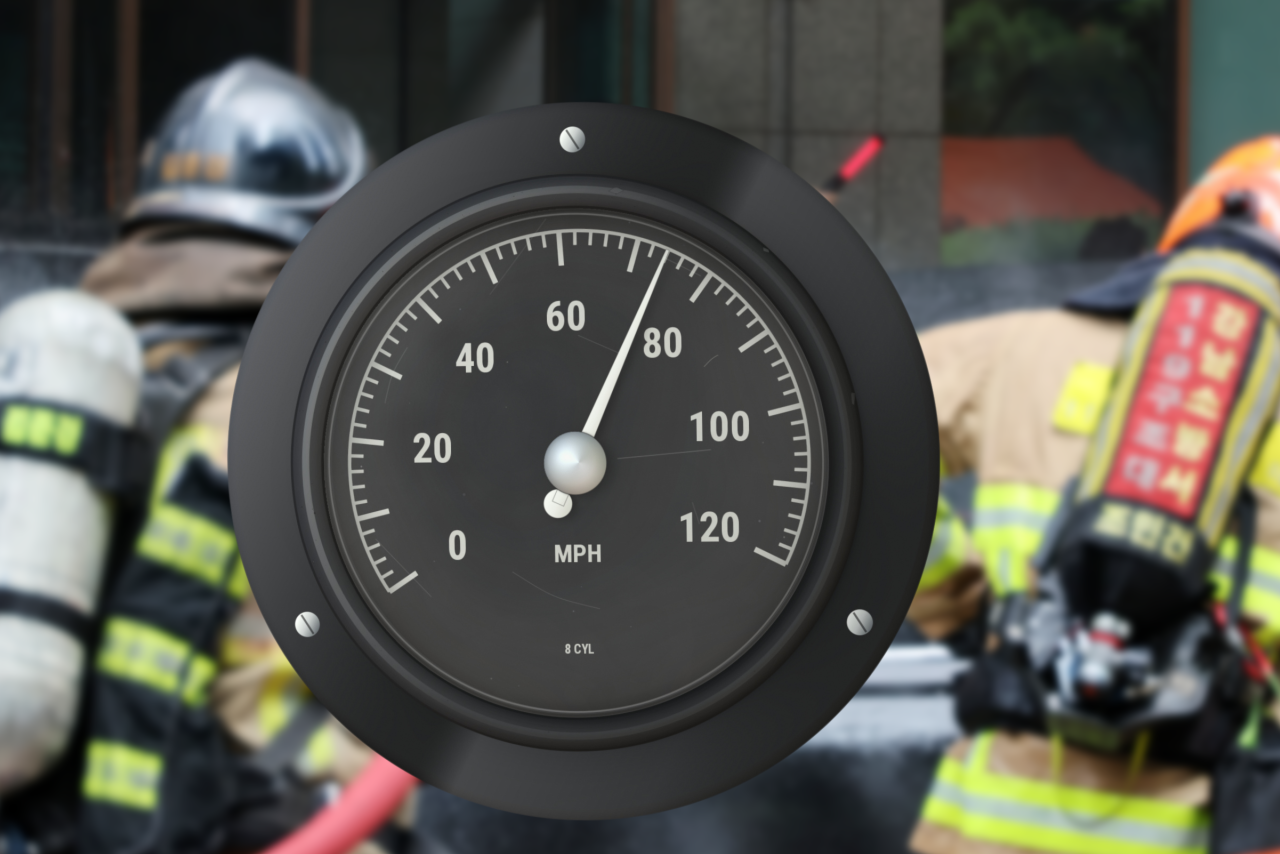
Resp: 74 mph
